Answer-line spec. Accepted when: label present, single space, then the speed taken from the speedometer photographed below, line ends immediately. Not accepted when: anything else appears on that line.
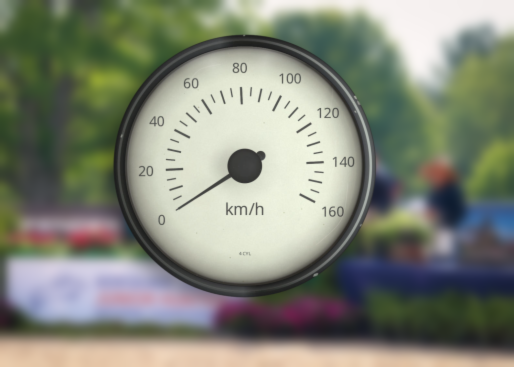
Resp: 0 km/h
